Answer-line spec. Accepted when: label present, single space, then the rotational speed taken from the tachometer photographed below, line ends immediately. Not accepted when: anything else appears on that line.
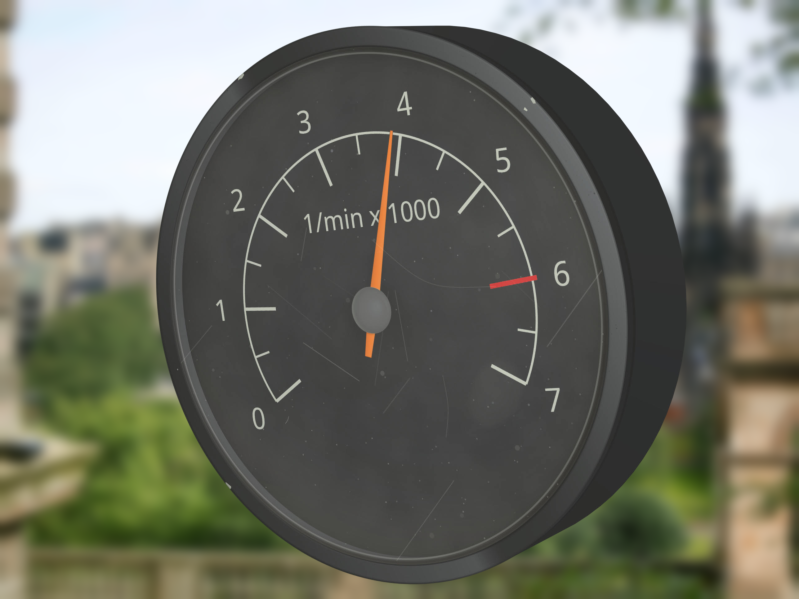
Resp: 4000 rpm
